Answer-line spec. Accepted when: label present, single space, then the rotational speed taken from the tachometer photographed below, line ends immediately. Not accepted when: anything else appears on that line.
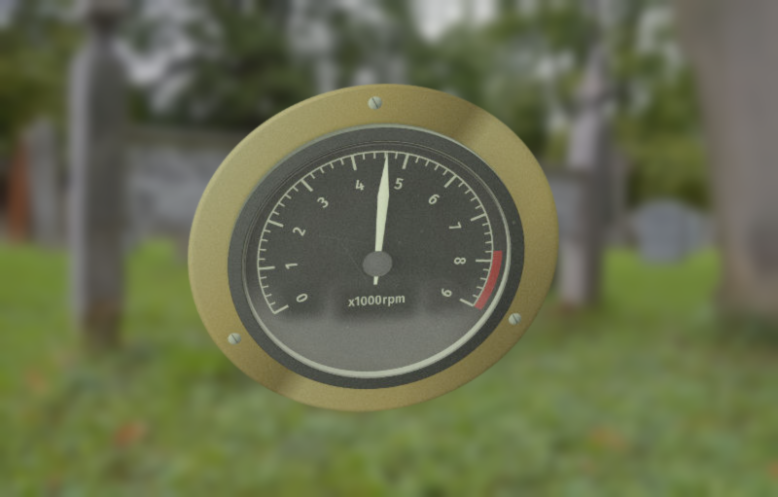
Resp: 4600 rpm
